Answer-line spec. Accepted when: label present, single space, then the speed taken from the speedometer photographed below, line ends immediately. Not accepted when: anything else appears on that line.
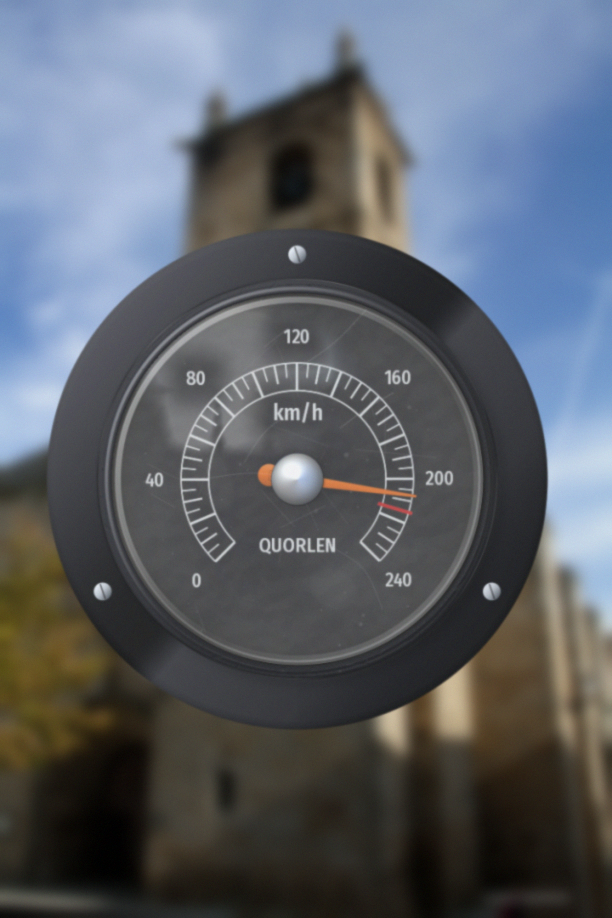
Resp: 207.5 km/h
